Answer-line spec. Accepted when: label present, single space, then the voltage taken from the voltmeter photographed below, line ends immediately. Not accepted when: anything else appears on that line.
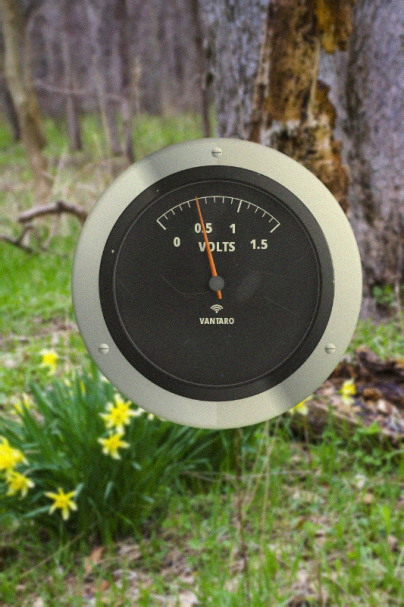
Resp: 0.5 V
